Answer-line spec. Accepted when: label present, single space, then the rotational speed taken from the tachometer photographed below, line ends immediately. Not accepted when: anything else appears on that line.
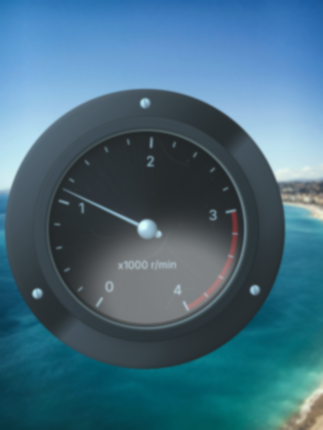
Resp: 1100 rpm
